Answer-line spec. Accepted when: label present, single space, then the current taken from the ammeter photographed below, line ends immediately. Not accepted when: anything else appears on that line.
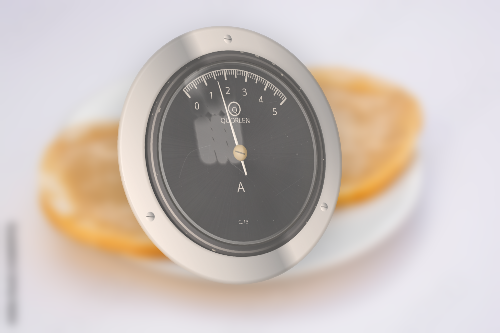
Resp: 1.5 A
